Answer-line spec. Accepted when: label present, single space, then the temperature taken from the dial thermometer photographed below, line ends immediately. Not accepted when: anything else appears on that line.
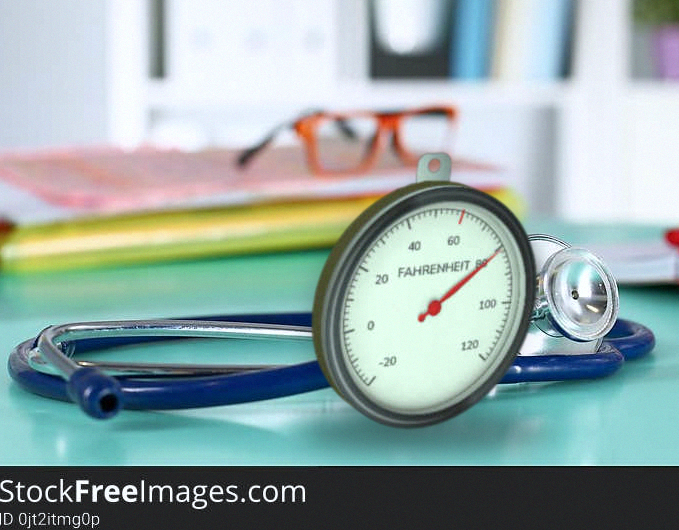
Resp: 80 °F
